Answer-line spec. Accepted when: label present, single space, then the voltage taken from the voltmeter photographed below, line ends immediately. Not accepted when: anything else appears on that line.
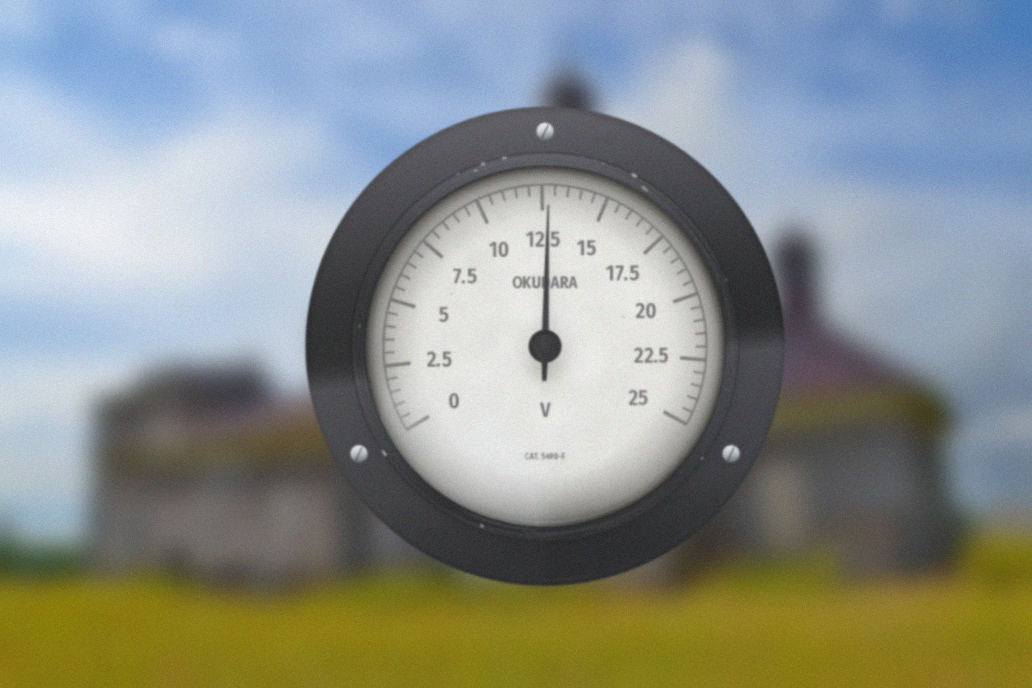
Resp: 12.75 V
